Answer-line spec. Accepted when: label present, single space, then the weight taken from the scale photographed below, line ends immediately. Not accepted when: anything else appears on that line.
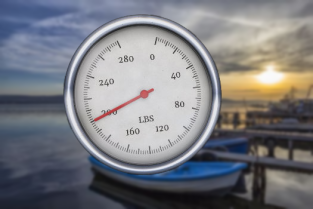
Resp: 200 lb
